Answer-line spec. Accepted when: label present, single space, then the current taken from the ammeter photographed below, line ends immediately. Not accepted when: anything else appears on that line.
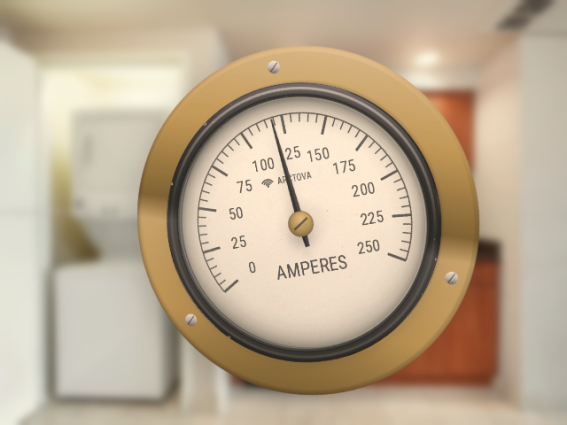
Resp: 120 A
